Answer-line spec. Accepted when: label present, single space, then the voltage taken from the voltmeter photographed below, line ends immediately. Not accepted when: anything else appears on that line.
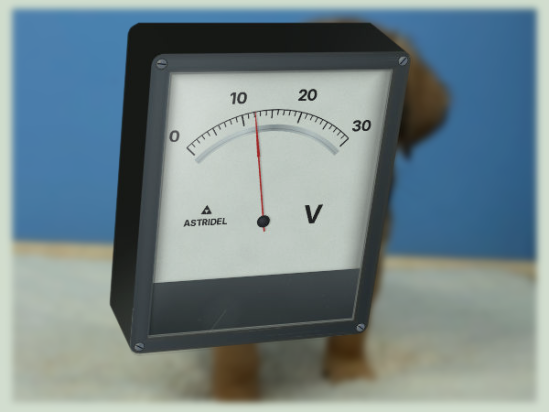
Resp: 12 V
